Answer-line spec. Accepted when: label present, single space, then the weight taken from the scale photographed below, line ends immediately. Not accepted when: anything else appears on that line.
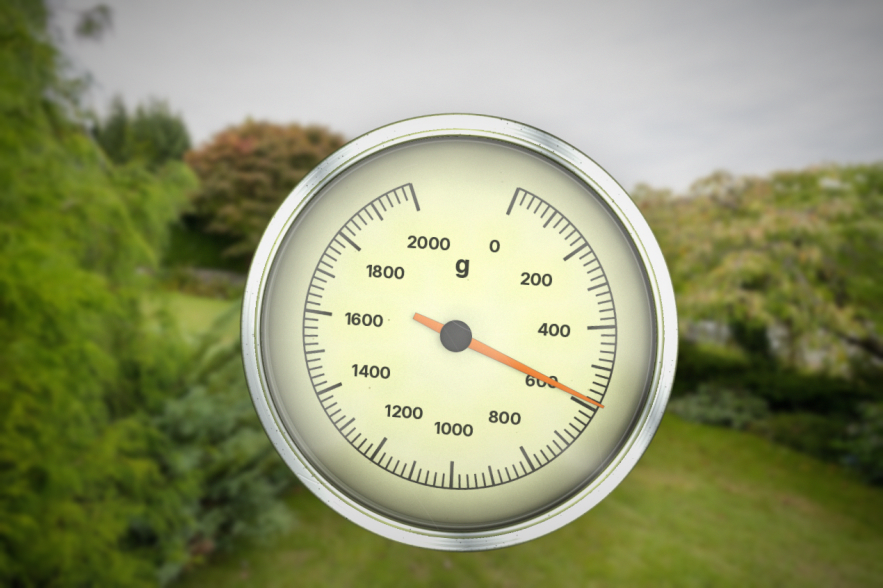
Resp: 580 g
